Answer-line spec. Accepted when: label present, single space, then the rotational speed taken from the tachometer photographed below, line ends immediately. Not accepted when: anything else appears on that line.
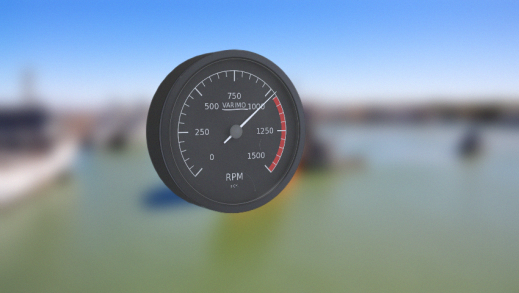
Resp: 1025 rpm
